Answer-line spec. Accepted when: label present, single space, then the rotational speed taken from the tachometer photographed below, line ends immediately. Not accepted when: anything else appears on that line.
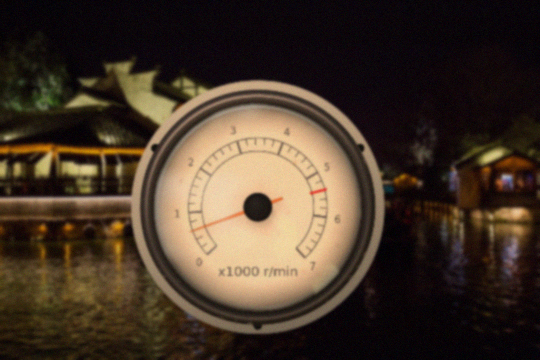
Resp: 600 rpm
